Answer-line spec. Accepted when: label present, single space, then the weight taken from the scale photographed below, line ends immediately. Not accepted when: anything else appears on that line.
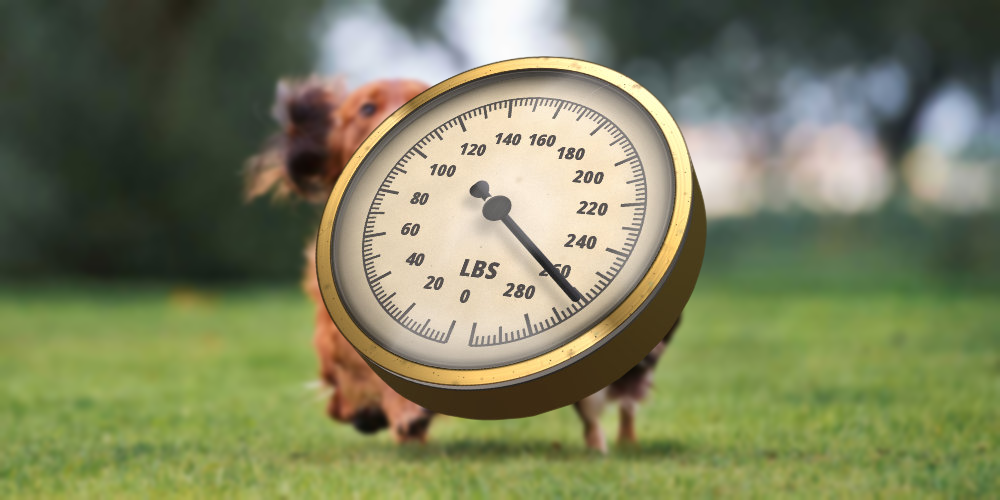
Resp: 262 lb
